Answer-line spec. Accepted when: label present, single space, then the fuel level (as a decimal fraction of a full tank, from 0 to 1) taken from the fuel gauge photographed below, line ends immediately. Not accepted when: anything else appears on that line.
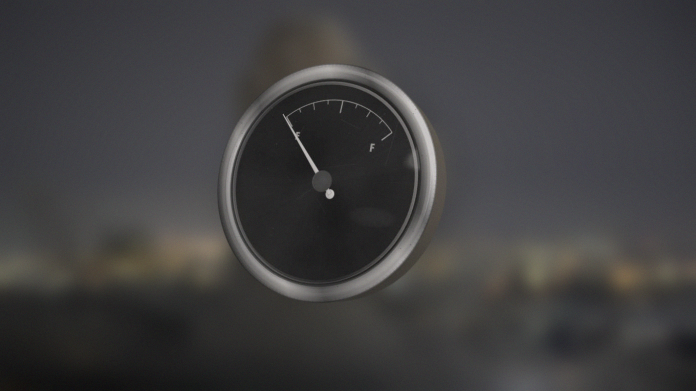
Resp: 0
